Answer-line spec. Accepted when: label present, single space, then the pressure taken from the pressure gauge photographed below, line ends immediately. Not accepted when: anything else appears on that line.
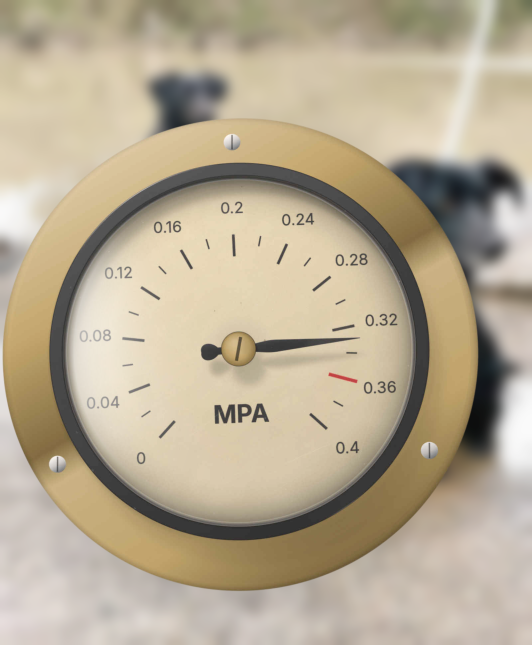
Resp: 0.33 MPa
